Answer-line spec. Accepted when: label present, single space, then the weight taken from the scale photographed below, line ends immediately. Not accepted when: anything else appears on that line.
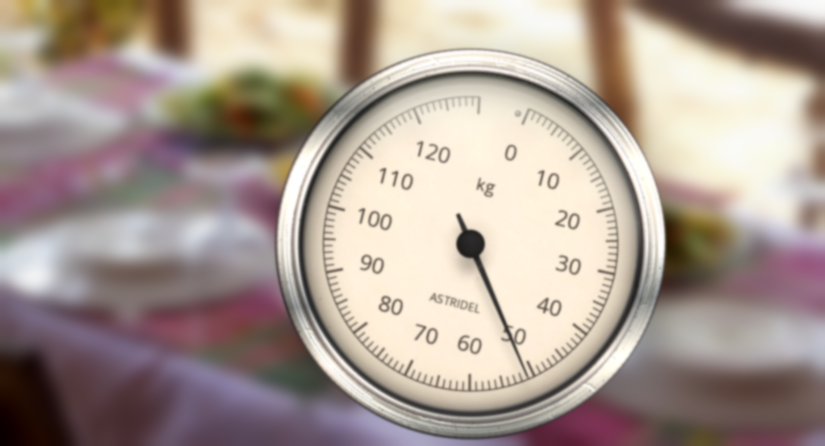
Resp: 51 kg
